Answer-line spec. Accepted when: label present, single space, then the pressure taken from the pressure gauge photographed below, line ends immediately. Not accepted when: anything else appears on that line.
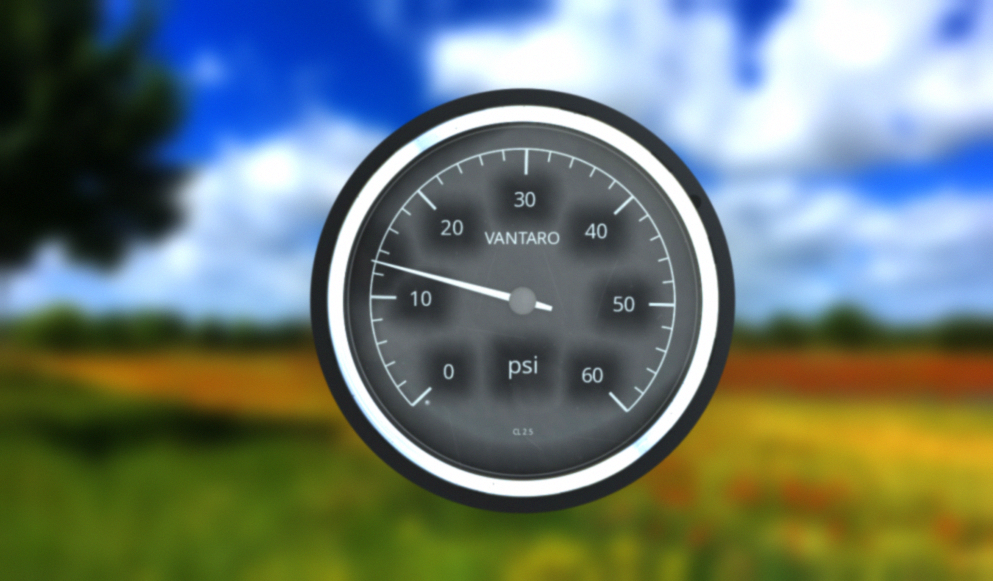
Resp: 13 psi
